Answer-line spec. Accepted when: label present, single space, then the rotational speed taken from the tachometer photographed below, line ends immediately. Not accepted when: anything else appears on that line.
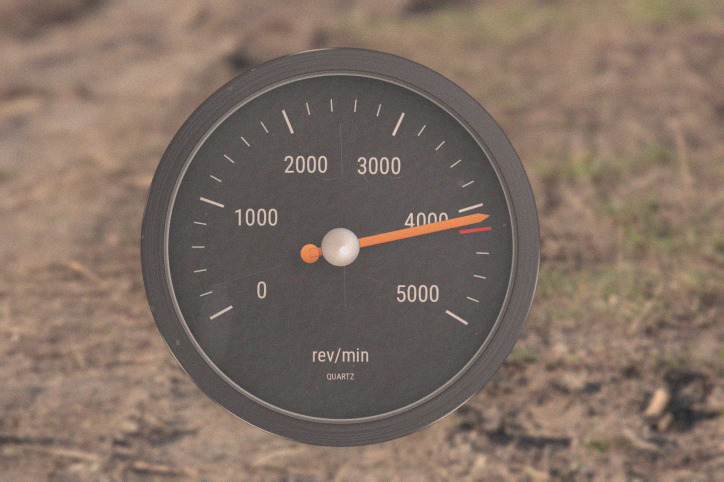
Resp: 4100 rpm
